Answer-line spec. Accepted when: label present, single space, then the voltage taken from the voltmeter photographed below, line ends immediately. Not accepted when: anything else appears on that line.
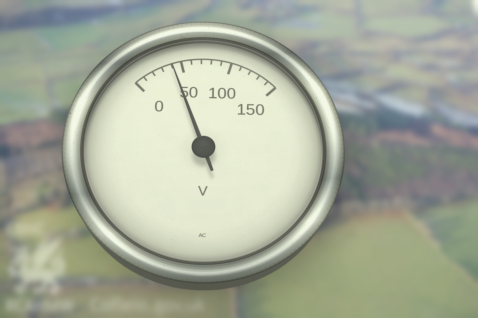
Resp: 40 V
